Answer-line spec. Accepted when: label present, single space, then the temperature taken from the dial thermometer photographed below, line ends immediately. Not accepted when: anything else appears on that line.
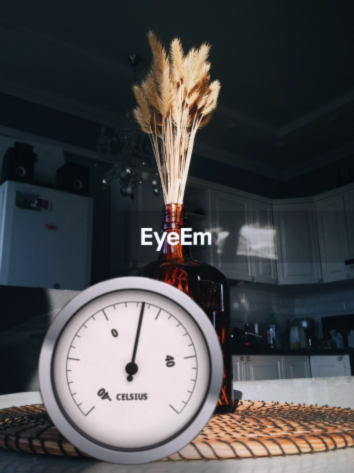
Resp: 14 °C
